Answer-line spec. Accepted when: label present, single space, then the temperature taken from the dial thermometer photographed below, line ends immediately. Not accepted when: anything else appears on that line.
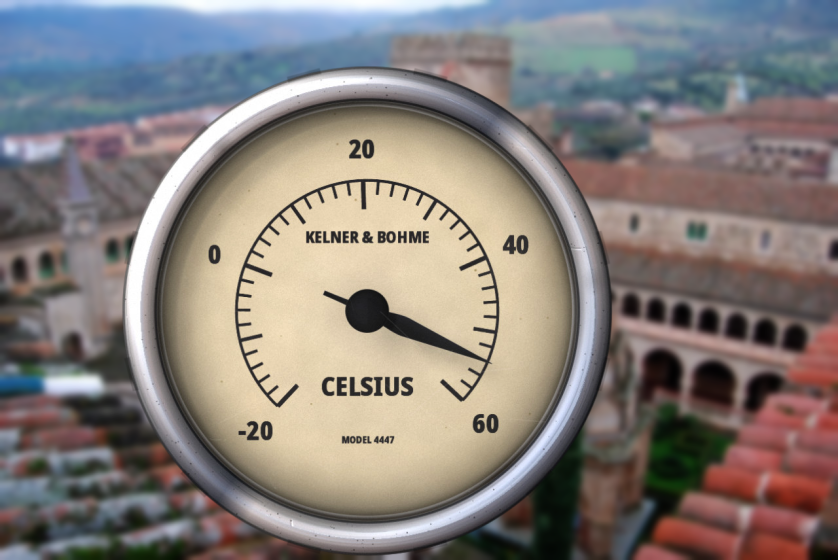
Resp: 54 °C
